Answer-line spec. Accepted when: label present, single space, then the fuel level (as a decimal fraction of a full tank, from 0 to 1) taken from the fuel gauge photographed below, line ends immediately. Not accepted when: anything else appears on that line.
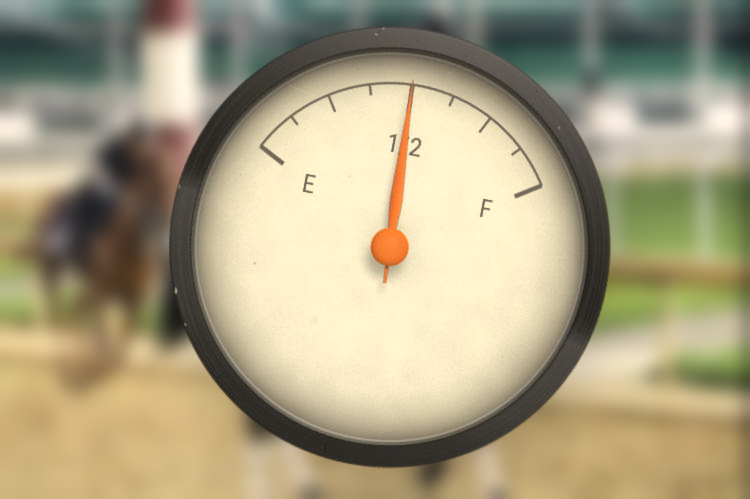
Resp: 0.5
